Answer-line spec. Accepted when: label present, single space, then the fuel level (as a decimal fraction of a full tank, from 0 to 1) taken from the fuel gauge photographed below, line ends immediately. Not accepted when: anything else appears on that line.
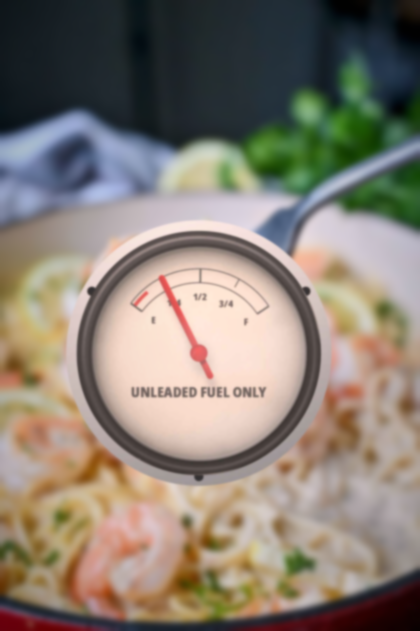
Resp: 0.25
